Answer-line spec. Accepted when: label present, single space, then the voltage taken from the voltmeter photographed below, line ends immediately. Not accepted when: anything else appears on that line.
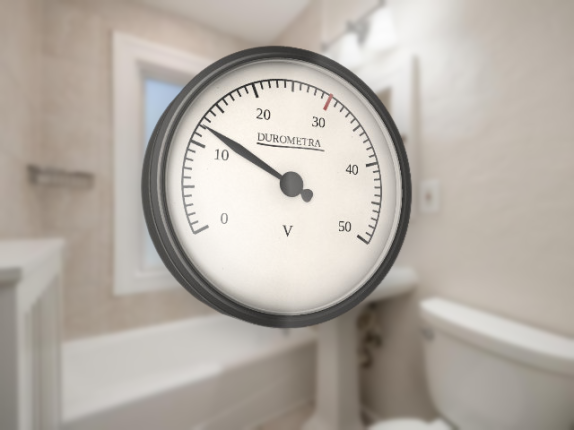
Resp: 12 V
